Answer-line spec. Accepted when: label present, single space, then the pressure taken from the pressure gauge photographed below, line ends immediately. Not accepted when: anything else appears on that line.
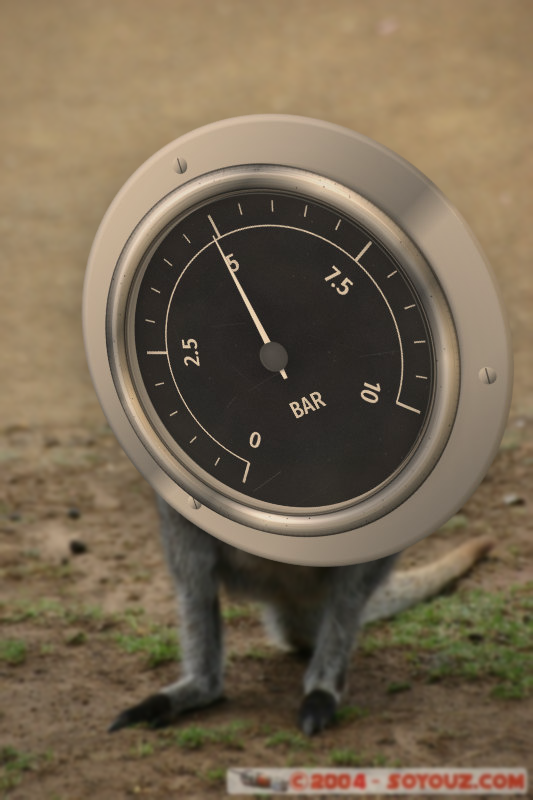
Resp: 5 bar
